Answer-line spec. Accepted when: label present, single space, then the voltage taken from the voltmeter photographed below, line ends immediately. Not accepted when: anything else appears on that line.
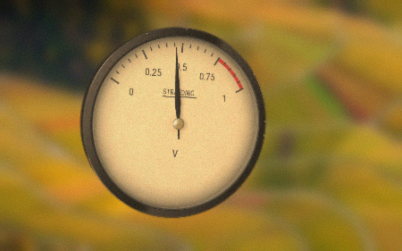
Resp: 0.45 V
